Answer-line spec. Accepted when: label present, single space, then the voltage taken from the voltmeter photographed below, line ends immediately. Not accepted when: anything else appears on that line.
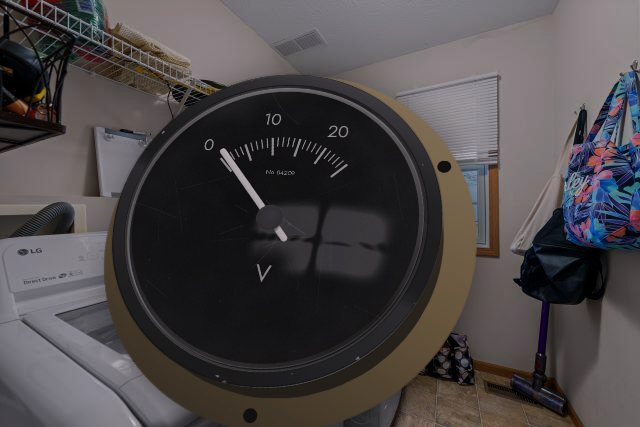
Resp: 1 V
